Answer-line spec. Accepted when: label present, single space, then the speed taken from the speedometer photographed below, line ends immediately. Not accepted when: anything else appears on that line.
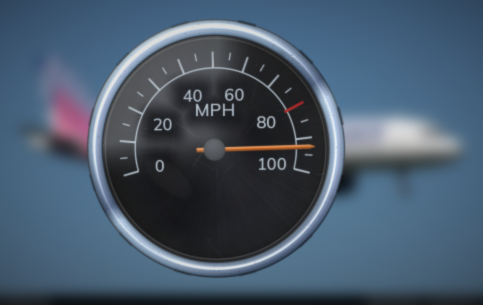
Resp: 92.5 mph
